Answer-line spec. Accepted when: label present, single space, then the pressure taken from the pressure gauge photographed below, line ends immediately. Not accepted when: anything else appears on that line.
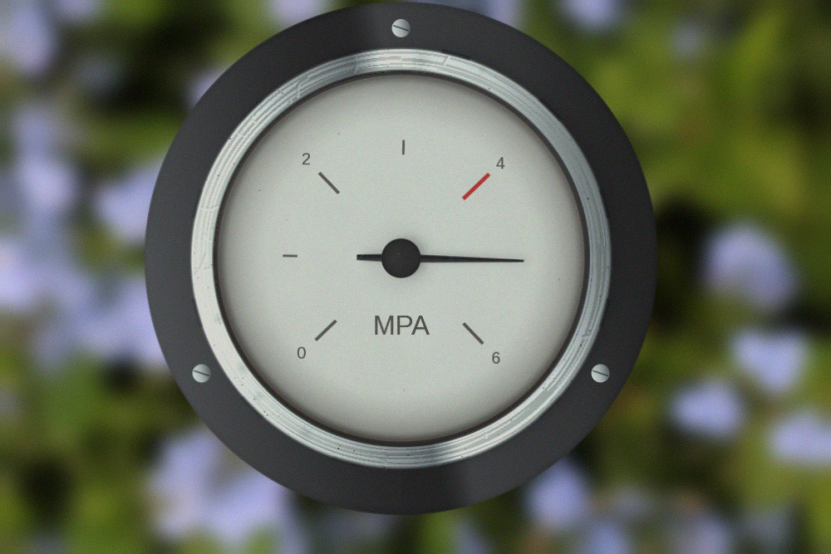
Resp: 5 MPa
